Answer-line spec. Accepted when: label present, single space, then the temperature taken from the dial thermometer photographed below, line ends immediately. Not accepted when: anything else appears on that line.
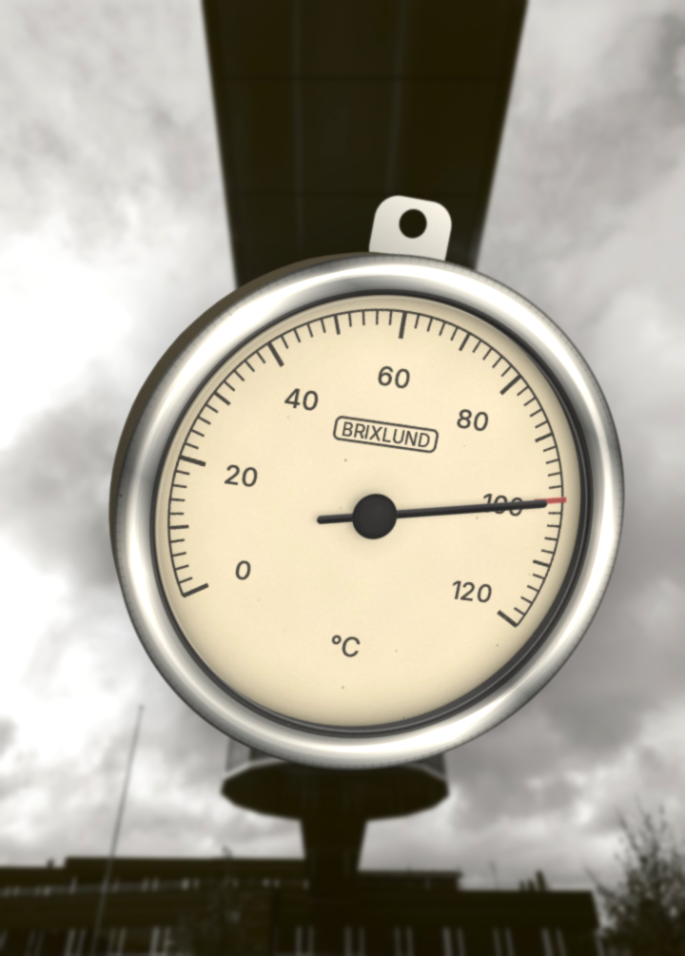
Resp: 100 °C
